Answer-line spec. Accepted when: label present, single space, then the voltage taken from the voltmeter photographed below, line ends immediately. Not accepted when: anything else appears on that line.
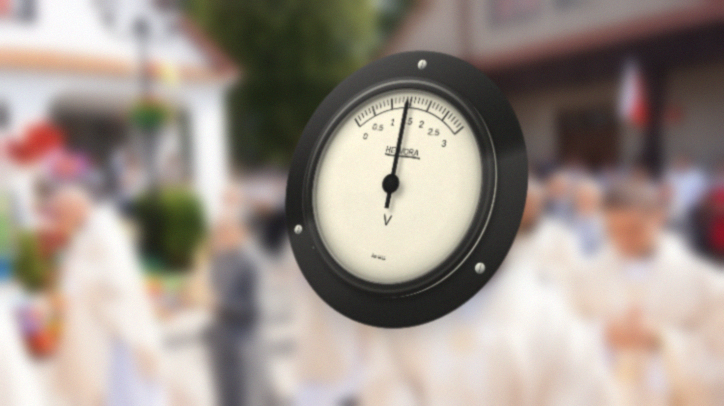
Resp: 1.5 V
